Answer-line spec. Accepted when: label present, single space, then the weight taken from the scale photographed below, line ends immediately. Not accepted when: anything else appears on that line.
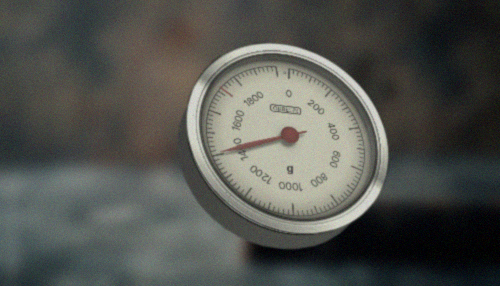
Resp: 1400 g
